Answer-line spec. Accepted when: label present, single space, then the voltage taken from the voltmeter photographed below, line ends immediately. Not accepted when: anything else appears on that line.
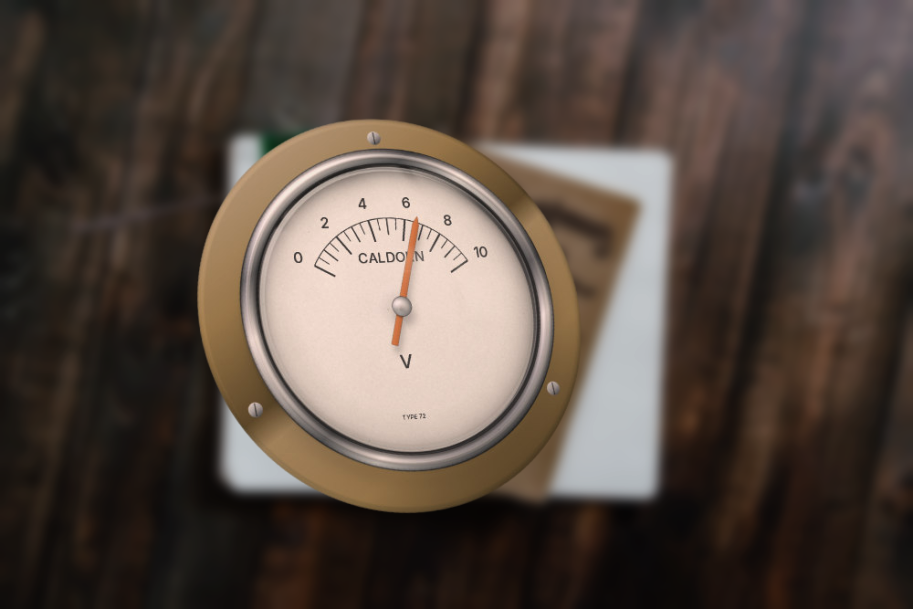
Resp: 6.5 V
